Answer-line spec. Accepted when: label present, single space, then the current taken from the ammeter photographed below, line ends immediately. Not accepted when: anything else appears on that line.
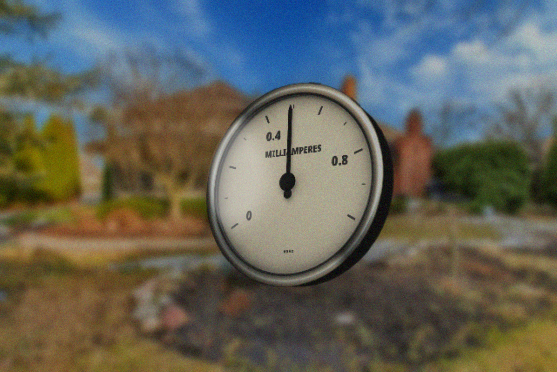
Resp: 0.5 mA
